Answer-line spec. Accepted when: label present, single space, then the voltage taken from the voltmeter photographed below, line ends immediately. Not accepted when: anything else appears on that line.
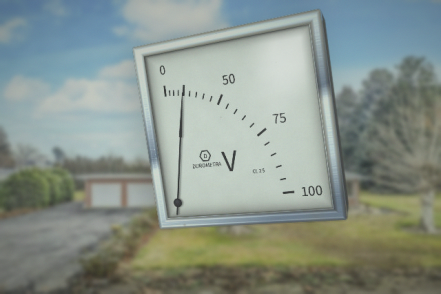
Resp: 25 V
